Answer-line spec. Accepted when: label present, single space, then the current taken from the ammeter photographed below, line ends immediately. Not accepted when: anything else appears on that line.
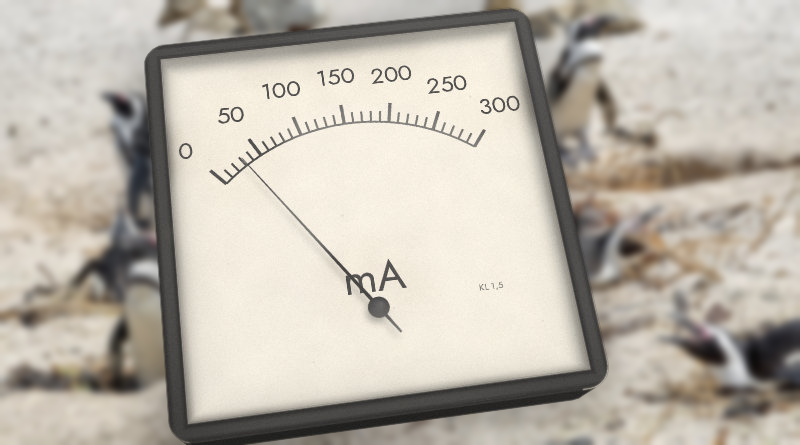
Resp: 30 mA
